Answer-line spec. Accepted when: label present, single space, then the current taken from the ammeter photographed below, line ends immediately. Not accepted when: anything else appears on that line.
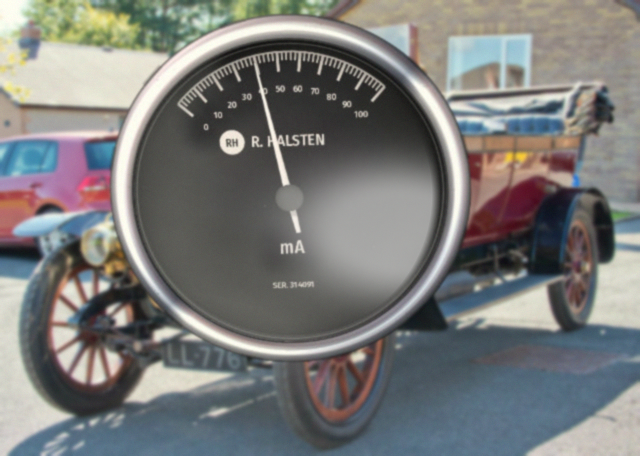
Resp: 40 mA
